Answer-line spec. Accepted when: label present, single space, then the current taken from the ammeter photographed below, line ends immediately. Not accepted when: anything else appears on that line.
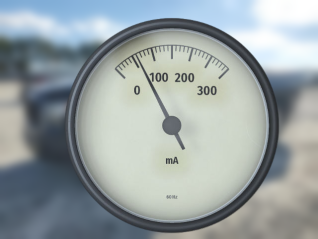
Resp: 60 mA
